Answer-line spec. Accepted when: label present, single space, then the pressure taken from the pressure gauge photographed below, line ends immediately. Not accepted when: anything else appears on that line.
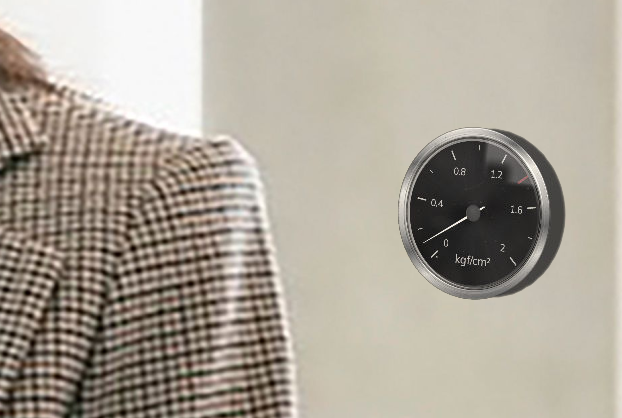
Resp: 0.1 kg/cm²
